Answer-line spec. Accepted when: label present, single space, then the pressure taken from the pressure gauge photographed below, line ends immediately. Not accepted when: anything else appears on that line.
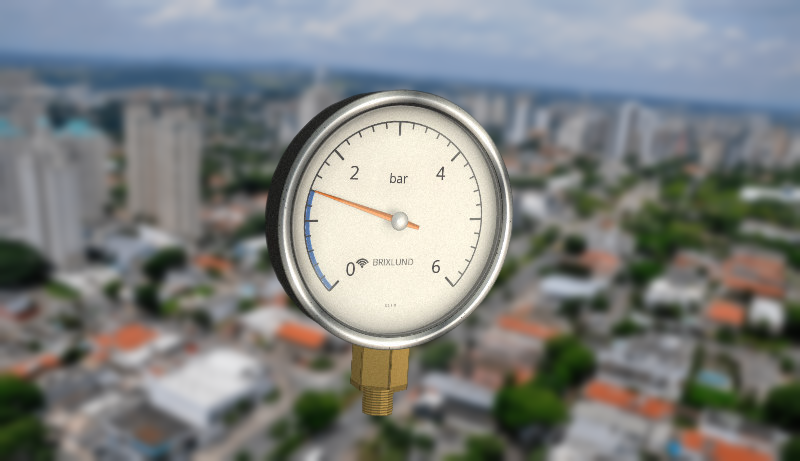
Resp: 1.4 bar
